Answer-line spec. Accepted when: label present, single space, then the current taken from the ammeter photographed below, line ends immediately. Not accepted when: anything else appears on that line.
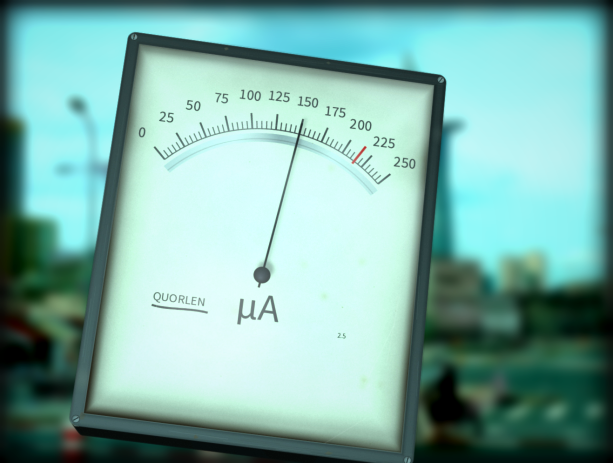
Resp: 150 µA
